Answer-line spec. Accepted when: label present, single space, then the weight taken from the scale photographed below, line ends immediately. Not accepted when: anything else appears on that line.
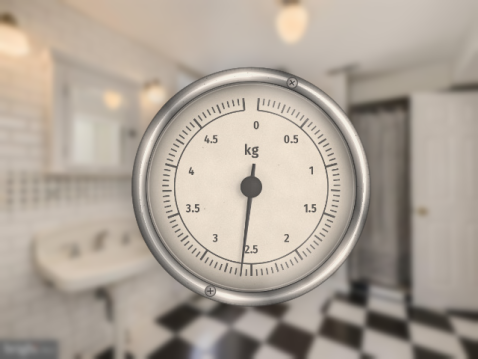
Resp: 2.6 kg
